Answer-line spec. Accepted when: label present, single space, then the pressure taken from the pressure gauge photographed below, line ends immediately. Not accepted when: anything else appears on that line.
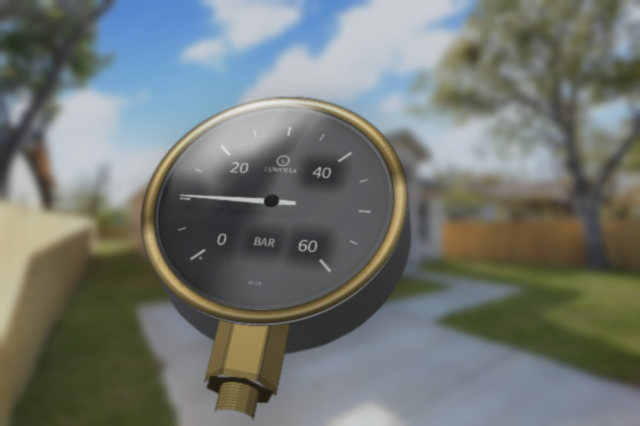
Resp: 10 bar
